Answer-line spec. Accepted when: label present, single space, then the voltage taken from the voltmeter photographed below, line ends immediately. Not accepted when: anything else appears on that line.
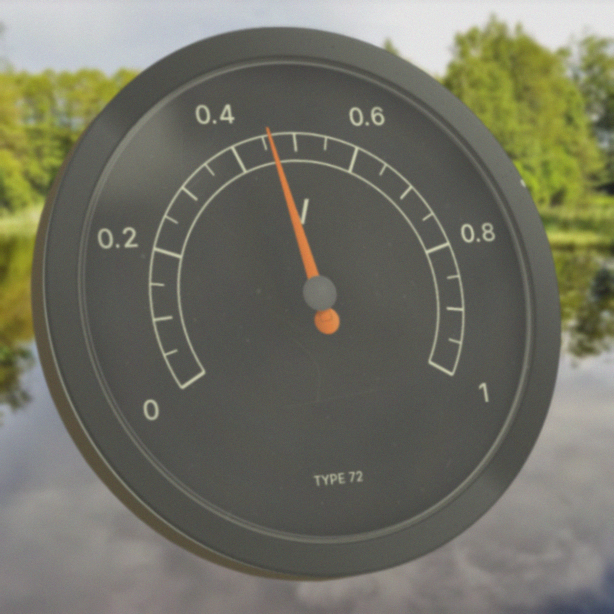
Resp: 0.45 V
